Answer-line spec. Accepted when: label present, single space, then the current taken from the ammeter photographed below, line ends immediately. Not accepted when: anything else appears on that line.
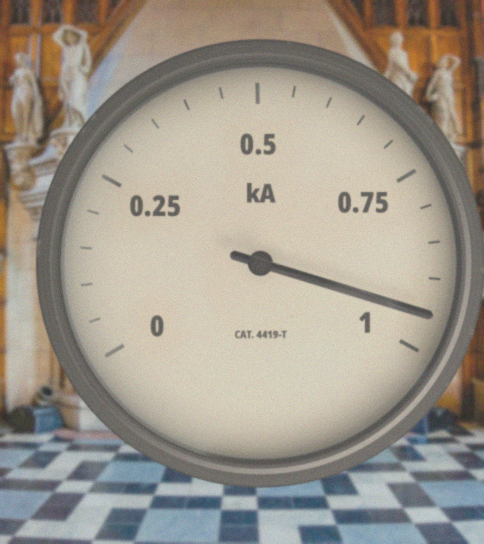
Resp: 0.95 kA
